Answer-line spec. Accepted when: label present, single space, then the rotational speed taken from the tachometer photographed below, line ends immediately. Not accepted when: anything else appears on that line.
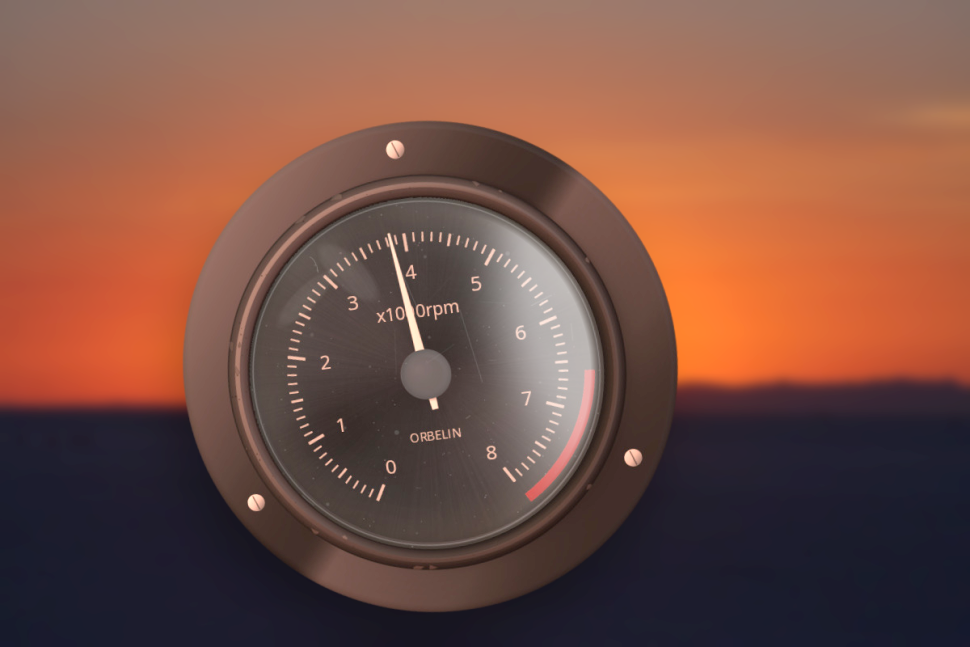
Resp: 3850 rpm
